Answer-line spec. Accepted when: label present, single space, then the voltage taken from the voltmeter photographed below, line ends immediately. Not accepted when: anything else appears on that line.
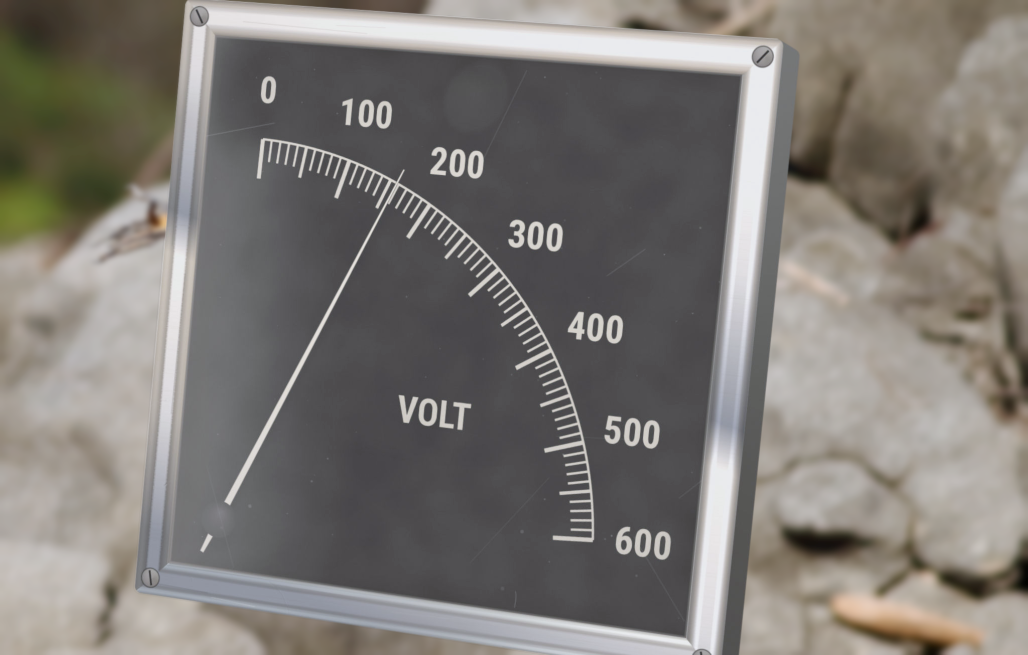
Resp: 160 V
